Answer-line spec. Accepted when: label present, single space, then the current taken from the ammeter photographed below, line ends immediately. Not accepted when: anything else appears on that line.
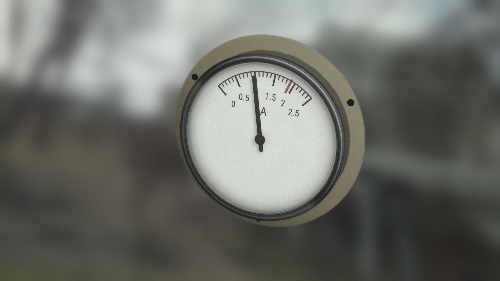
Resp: 1 A
